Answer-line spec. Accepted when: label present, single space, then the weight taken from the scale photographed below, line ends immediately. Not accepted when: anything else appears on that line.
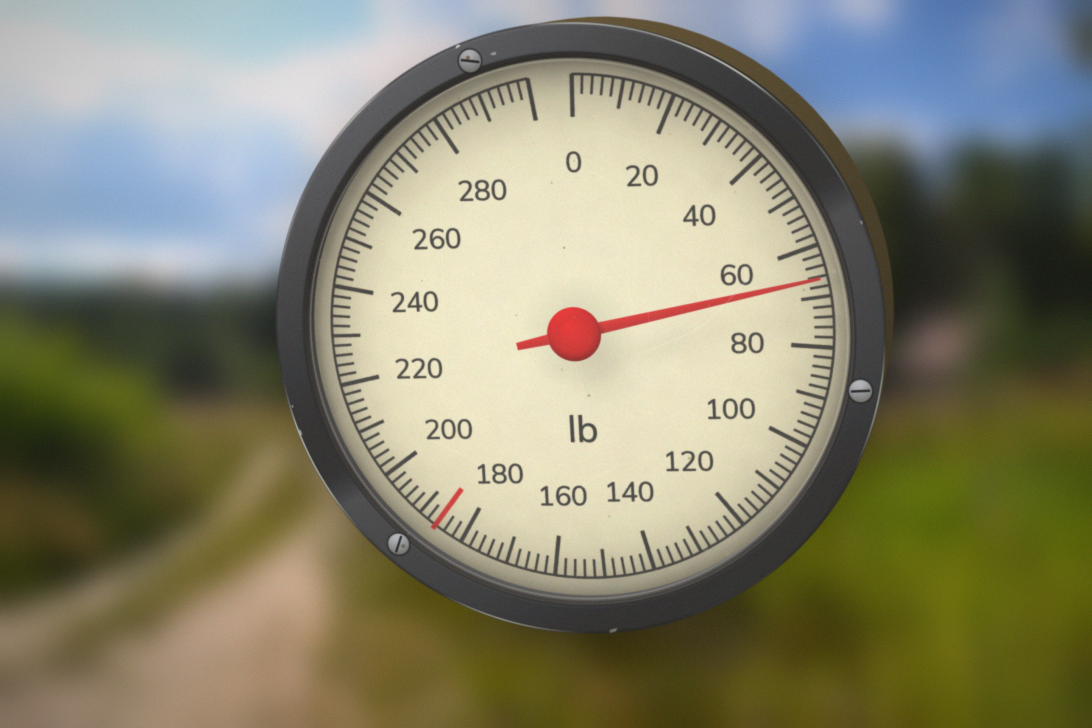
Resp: 66 lb
